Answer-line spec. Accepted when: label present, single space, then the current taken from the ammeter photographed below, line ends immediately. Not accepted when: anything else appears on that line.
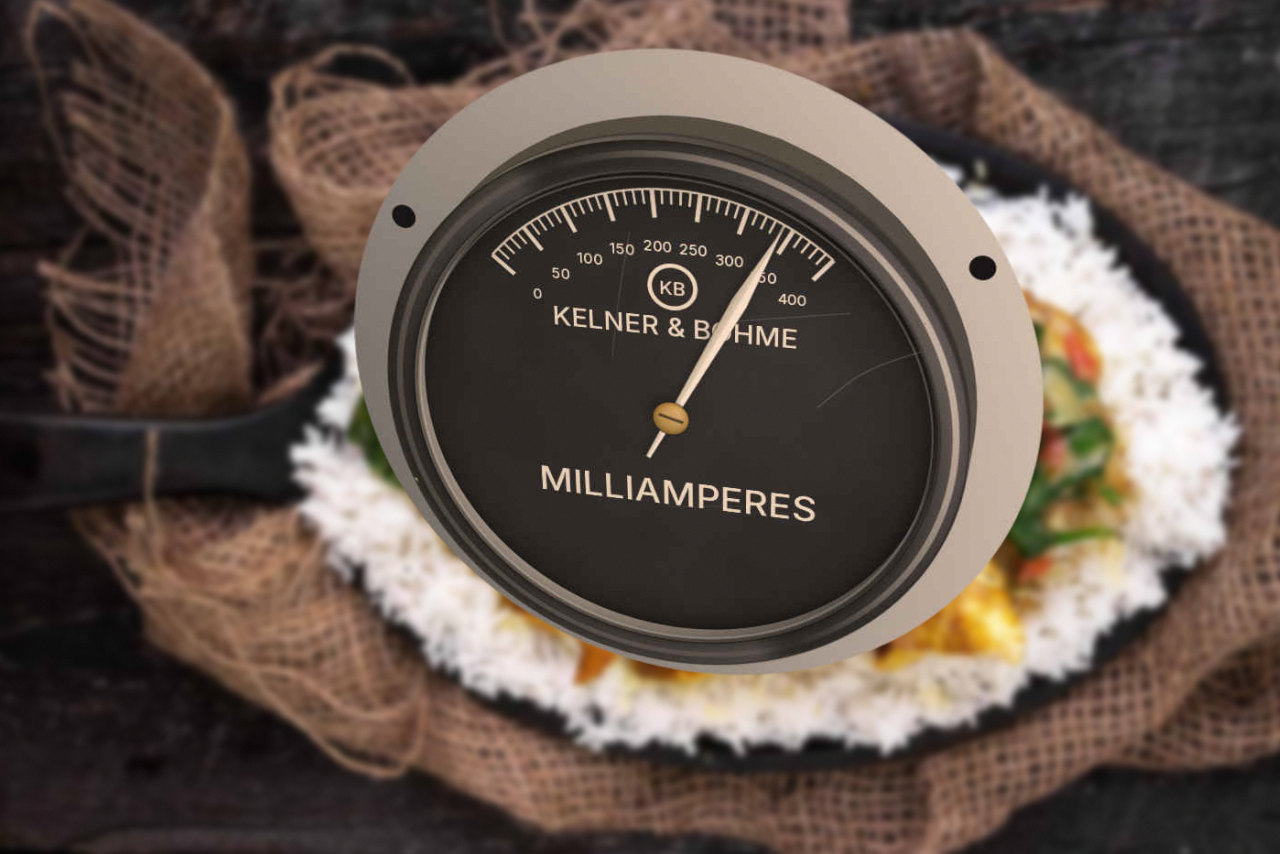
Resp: 340 mA
